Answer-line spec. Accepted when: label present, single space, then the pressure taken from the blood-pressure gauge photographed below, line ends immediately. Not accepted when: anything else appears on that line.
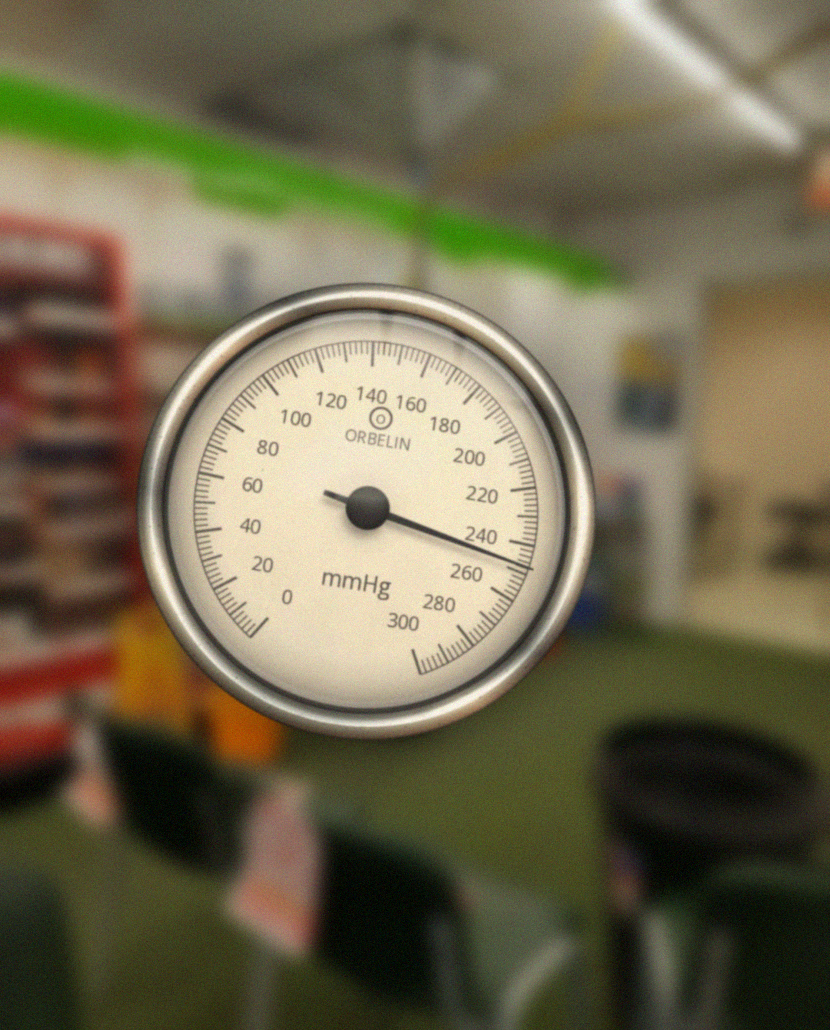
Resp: 248 mmHg
